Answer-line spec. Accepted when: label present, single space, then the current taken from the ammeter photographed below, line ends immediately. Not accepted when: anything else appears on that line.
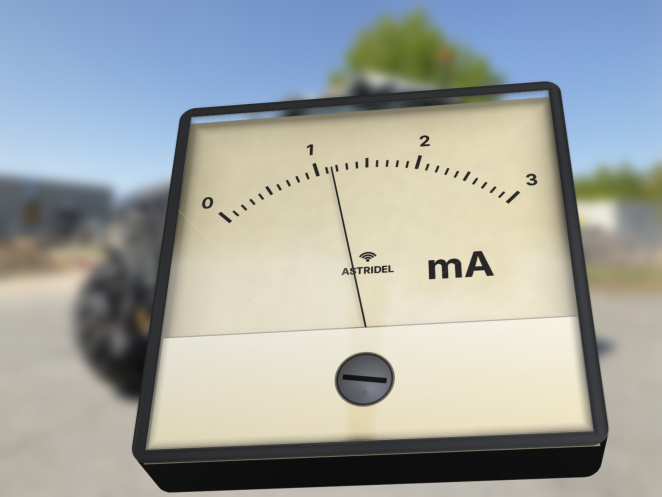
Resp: 1.15 mA
